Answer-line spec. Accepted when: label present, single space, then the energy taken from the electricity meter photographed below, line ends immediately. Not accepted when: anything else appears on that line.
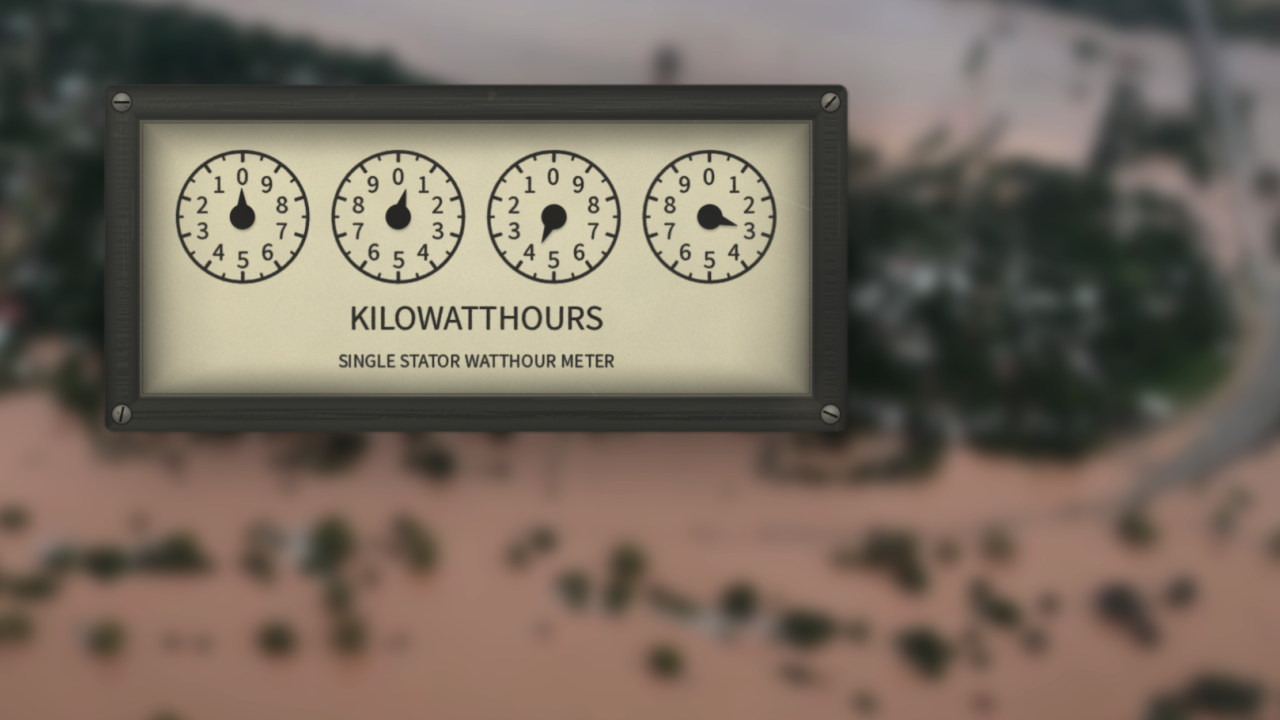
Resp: 43 kWh
